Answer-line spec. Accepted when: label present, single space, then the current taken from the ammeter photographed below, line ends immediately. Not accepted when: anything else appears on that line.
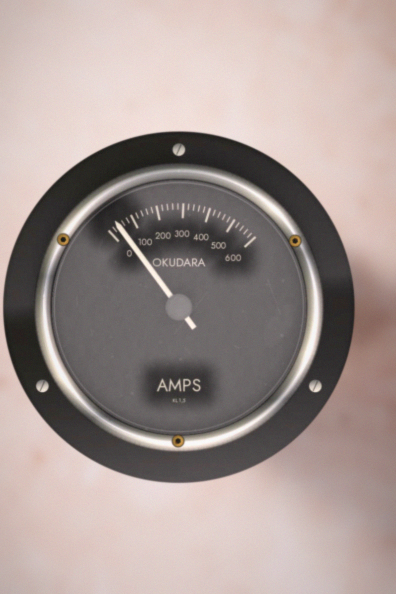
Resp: 40 A
